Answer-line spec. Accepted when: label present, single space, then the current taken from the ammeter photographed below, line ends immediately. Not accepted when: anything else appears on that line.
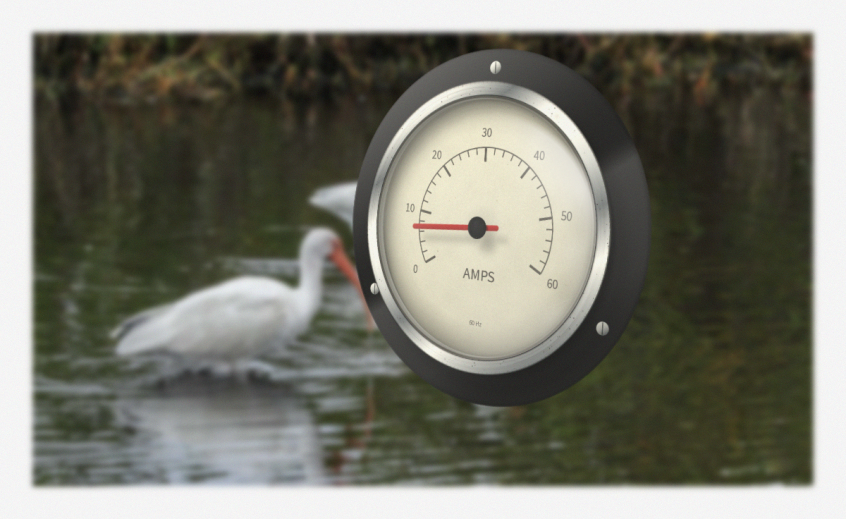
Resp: 7 A
